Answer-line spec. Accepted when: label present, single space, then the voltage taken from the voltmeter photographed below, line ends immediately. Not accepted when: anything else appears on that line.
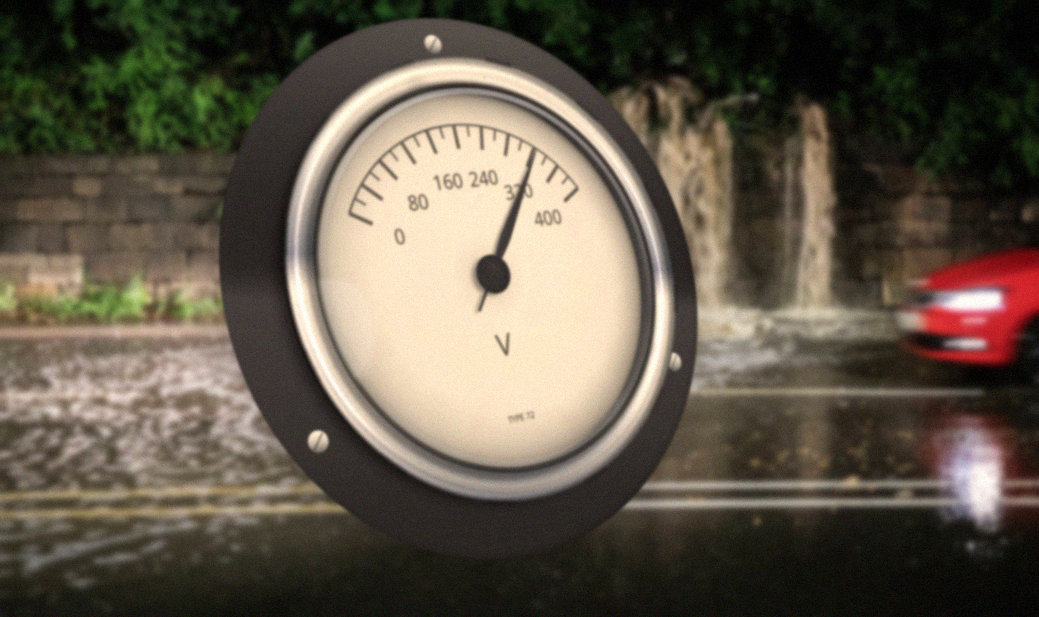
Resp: 320 V
